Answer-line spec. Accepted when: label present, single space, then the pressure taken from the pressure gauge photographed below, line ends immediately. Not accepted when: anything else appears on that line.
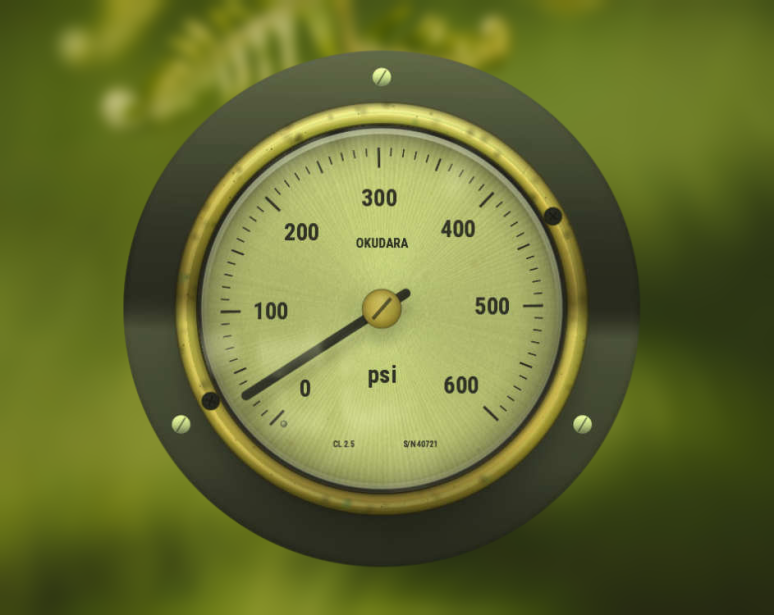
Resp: 30 psi
